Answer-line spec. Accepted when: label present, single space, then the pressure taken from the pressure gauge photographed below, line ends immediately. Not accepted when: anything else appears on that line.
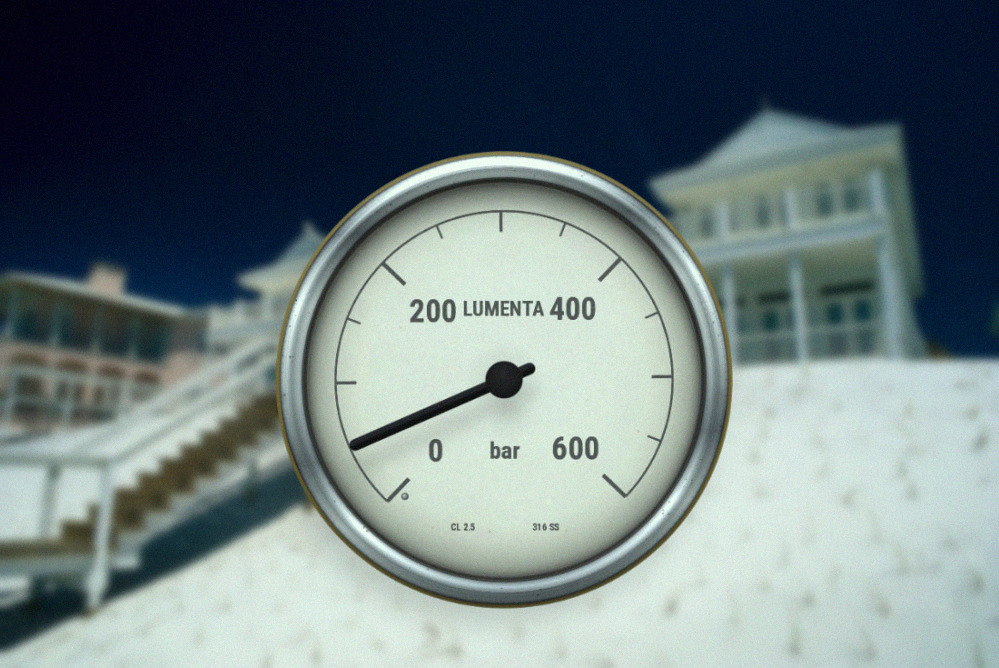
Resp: 50 bar
